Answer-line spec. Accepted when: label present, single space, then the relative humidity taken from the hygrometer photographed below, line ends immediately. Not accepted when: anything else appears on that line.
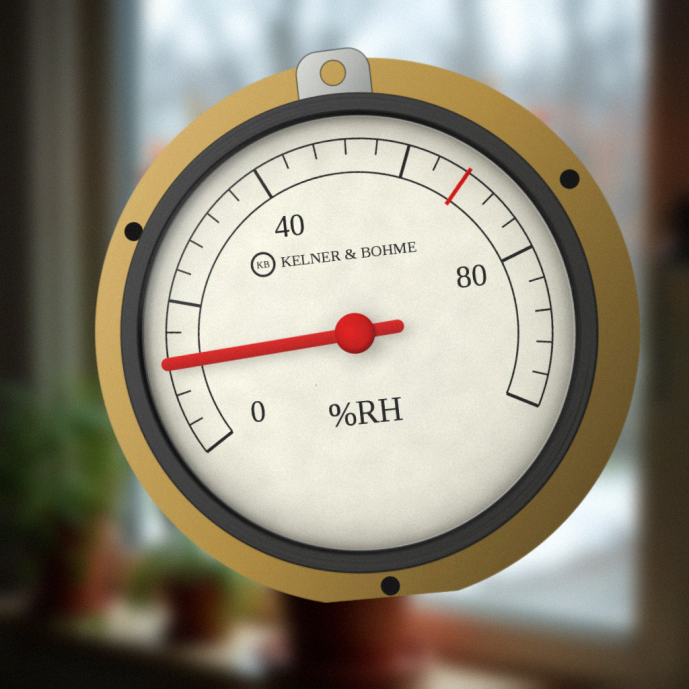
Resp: 12 %
